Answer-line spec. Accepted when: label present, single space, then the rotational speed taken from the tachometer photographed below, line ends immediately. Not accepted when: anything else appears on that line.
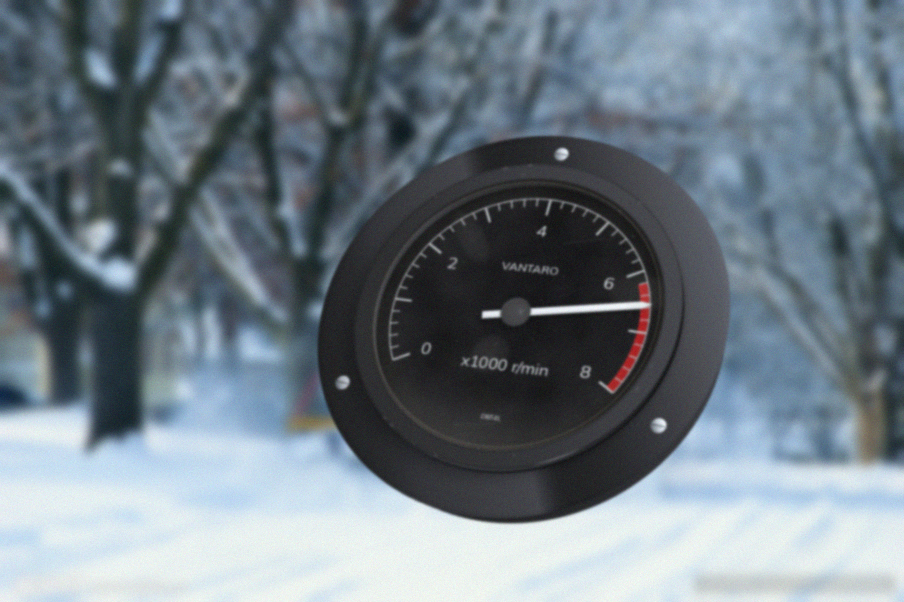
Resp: 6600 rpm
